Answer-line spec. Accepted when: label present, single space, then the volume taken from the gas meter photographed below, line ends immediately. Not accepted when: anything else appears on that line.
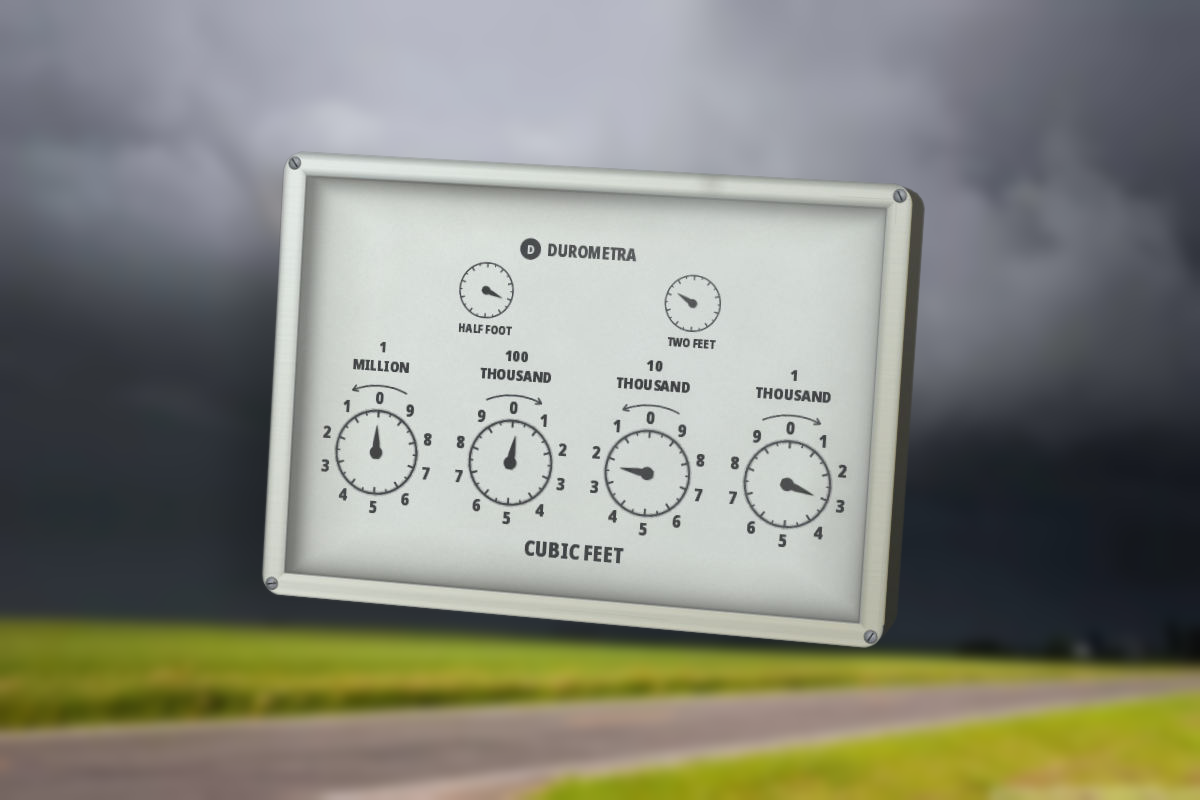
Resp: 2300 ft³
